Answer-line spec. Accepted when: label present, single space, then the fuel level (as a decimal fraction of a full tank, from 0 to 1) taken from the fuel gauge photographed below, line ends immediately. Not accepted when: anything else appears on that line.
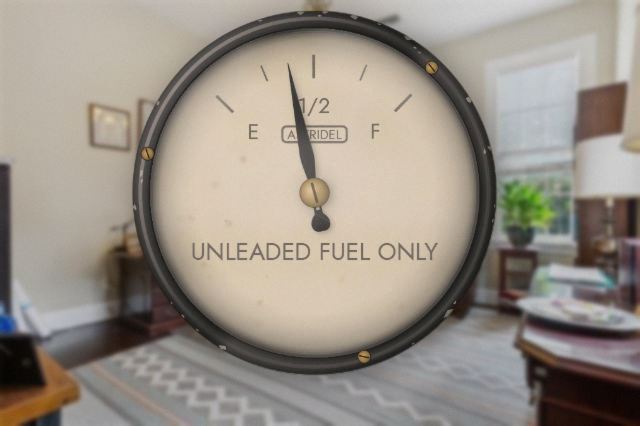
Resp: 0.375
